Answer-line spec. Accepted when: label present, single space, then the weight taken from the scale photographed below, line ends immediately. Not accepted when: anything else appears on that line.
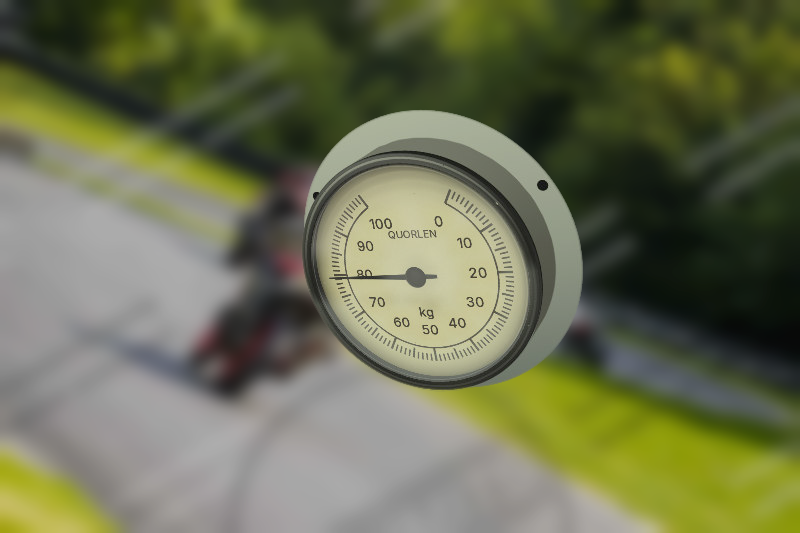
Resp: 80 kg
